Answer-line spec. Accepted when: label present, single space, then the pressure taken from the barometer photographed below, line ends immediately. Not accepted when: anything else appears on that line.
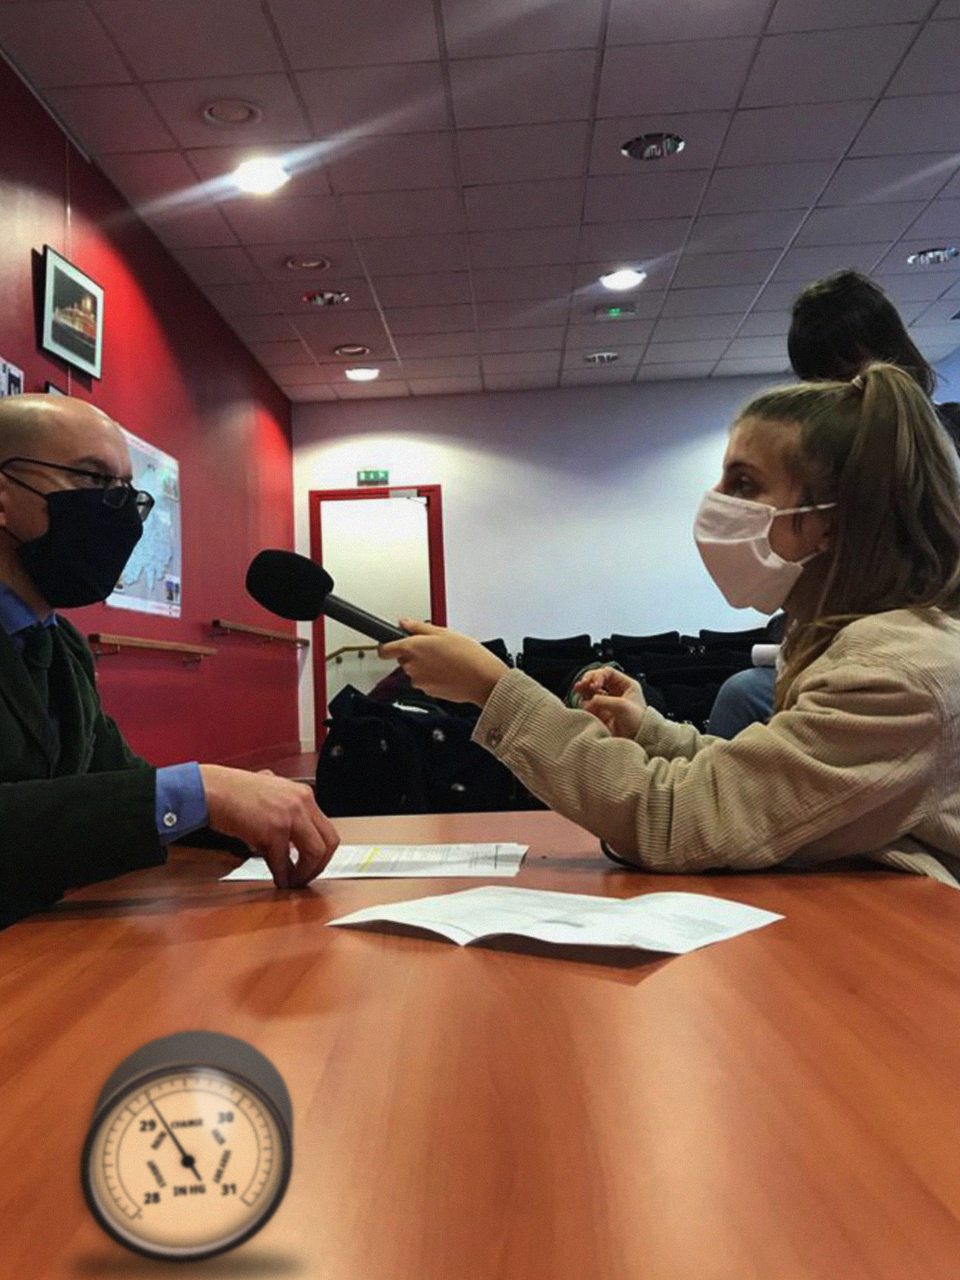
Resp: 29.2 inHg
